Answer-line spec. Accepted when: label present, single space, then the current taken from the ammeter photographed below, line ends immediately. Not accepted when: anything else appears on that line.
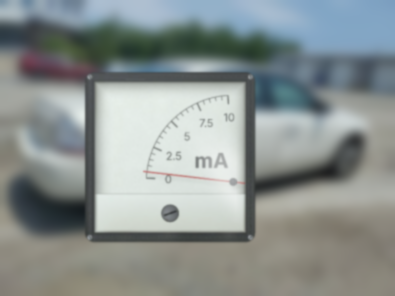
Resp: 0.5 mA
